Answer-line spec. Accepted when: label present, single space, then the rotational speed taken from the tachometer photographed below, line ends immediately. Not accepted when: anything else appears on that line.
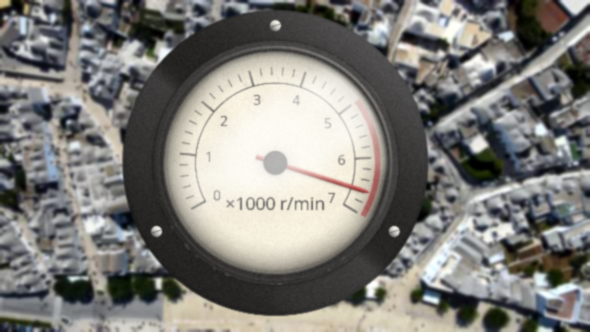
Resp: 6600 rpm
